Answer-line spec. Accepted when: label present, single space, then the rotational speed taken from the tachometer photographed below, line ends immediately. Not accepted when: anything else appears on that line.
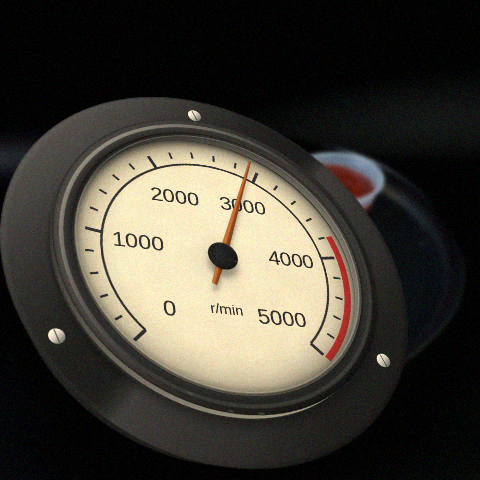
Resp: 2900 rpm
